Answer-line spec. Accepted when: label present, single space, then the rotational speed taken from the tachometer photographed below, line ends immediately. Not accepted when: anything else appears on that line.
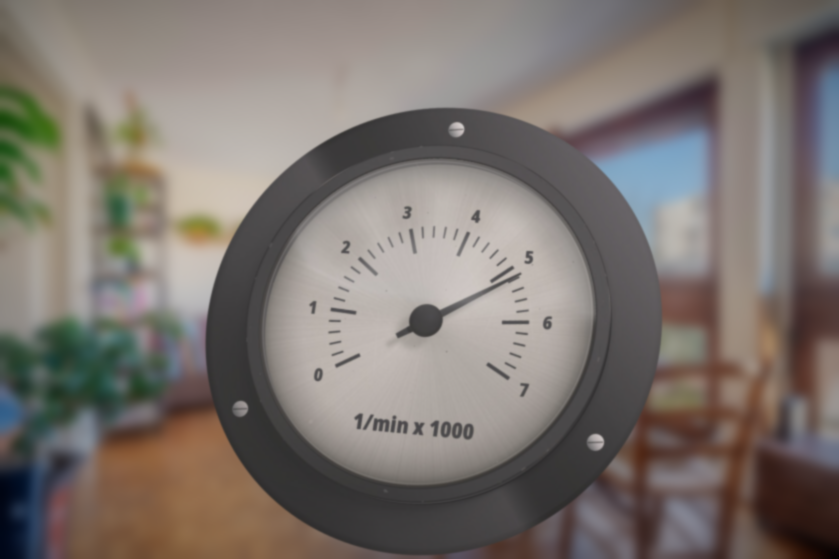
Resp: 5200 rpm
